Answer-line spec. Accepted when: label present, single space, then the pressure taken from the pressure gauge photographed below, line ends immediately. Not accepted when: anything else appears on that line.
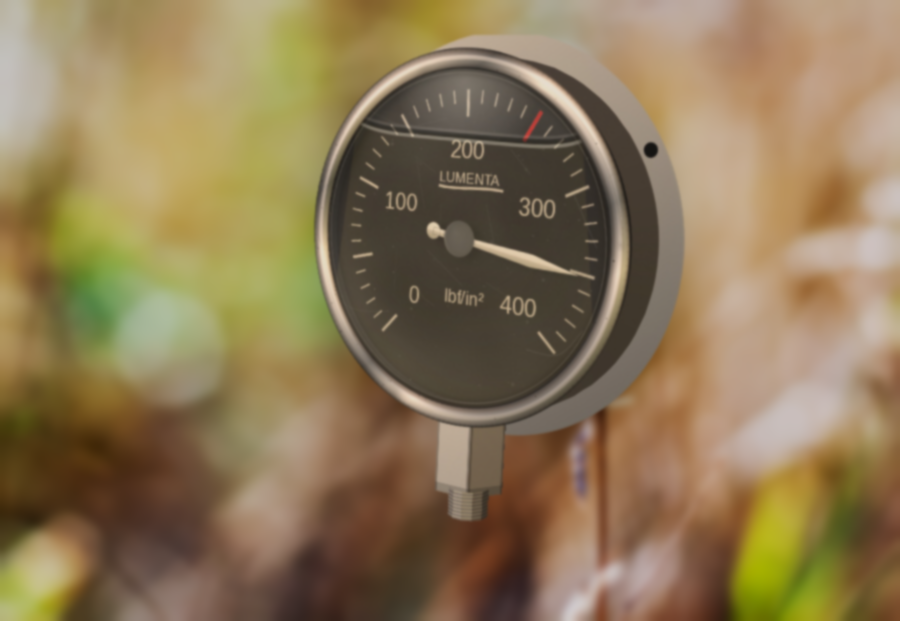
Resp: 350 psi
